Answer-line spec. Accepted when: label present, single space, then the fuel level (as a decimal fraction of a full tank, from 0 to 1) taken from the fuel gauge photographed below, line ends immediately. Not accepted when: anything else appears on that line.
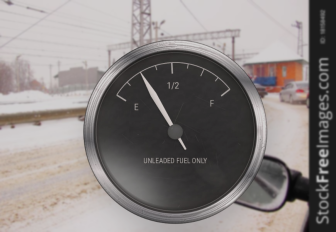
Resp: 0.25
